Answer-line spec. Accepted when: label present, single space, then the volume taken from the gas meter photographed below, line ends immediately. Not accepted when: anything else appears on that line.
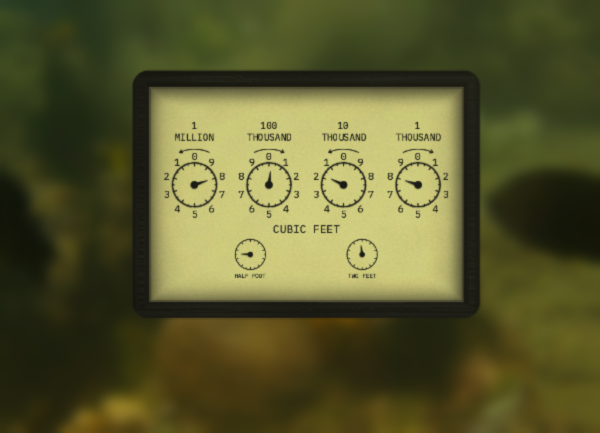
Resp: 801800 ft³
